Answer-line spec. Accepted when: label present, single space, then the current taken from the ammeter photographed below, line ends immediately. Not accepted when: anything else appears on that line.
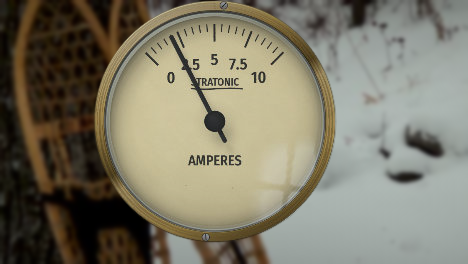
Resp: 2 A
